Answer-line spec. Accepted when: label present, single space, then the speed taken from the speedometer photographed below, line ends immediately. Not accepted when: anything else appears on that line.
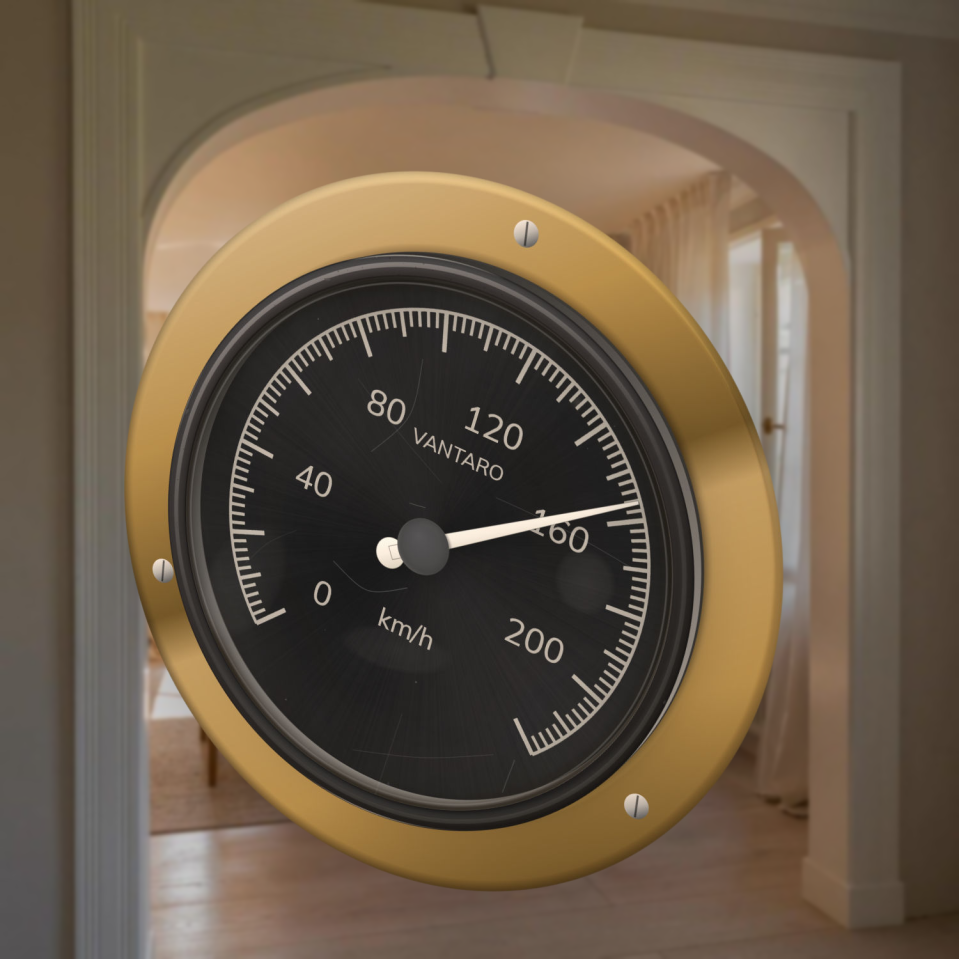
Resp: 156 km/h
